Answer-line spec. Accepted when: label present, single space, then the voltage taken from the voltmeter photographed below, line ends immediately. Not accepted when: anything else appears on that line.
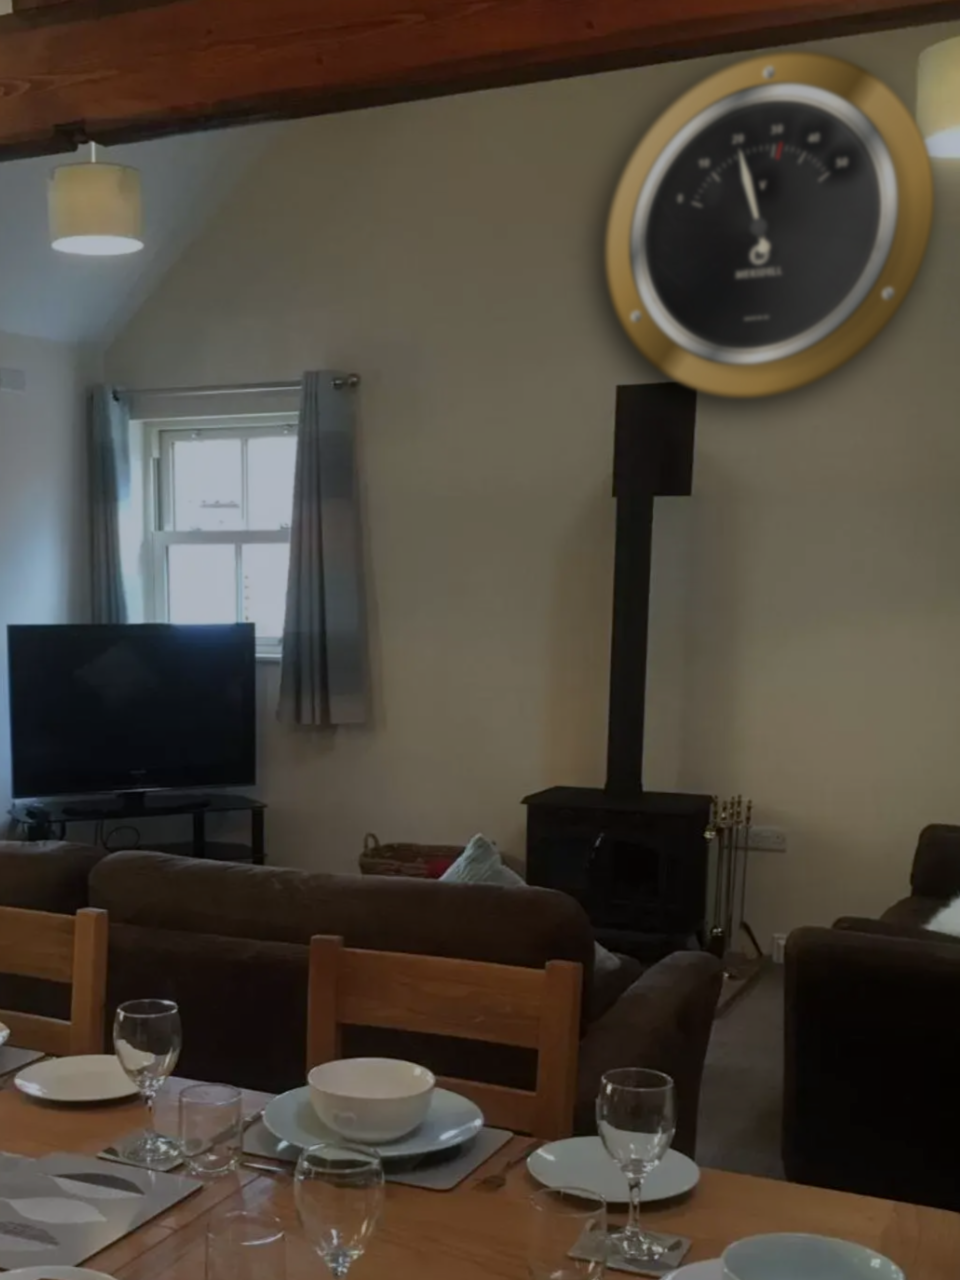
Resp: 20 V
